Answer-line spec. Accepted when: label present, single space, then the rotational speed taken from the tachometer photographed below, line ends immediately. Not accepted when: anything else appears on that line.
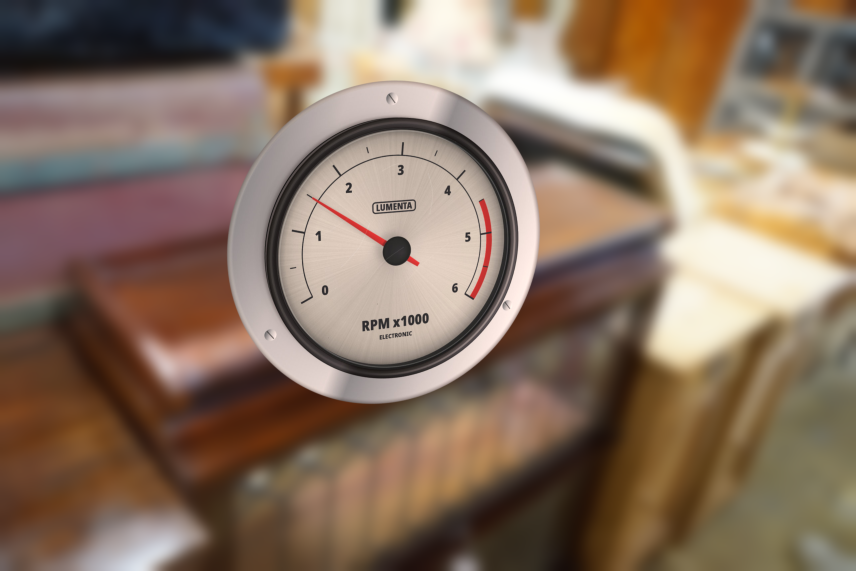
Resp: 1500 rpm
